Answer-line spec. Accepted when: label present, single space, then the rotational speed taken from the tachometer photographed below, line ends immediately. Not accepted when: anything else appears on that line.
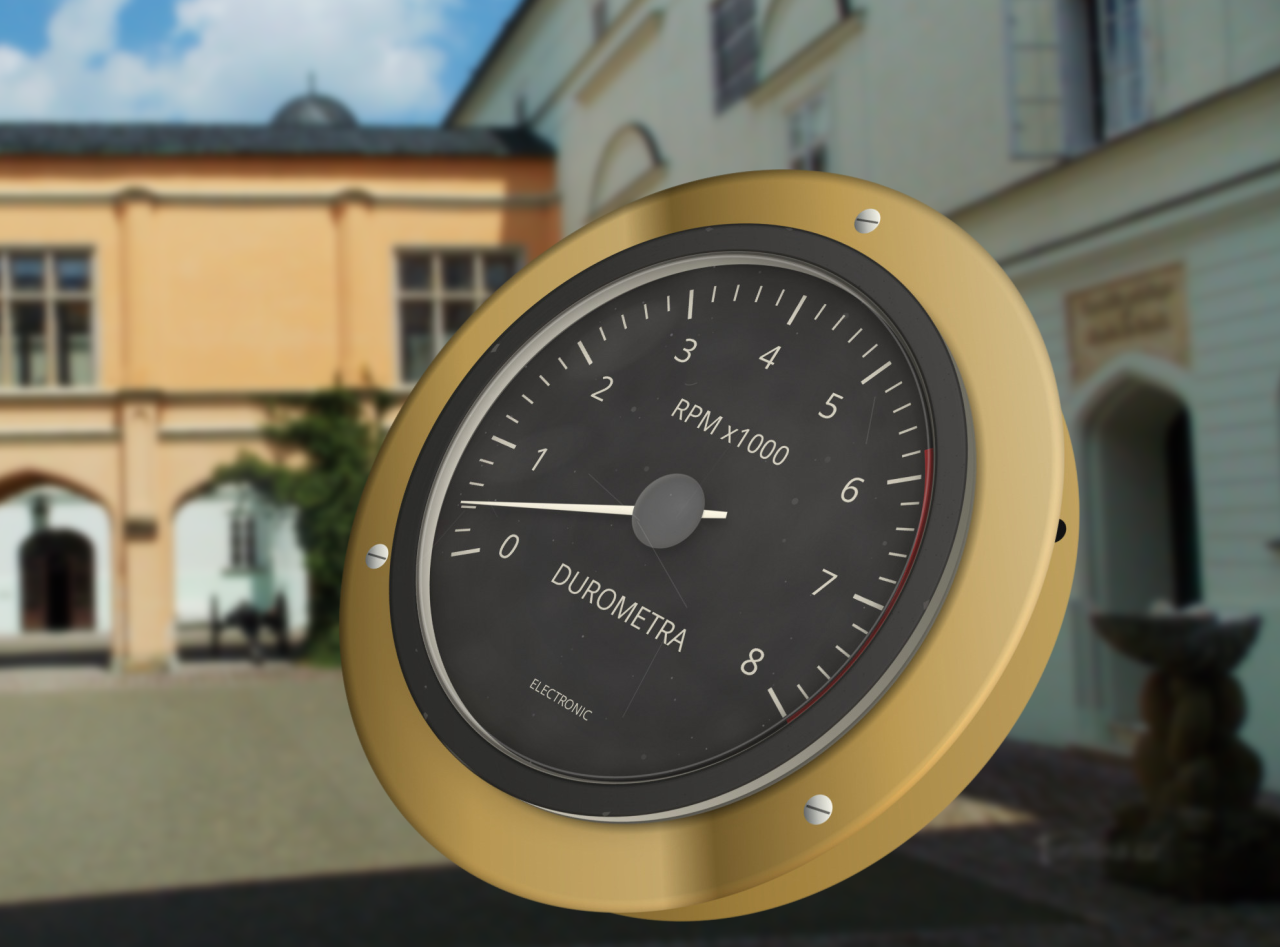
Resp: 400 rpm
